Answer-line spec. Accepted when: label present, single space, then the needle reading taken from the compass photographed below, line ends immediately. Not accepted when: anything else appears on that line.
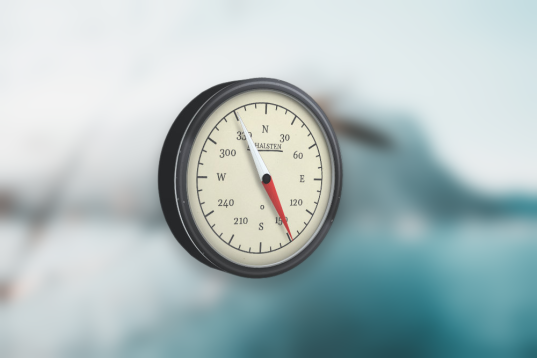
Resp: 150 °
